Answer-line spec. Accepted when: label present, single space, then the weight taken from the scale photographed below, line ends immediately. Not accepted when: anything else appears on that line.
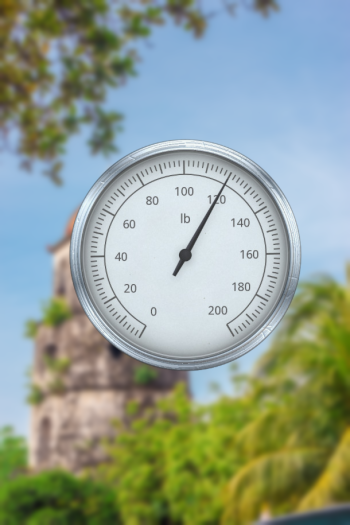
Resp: 120 lb
